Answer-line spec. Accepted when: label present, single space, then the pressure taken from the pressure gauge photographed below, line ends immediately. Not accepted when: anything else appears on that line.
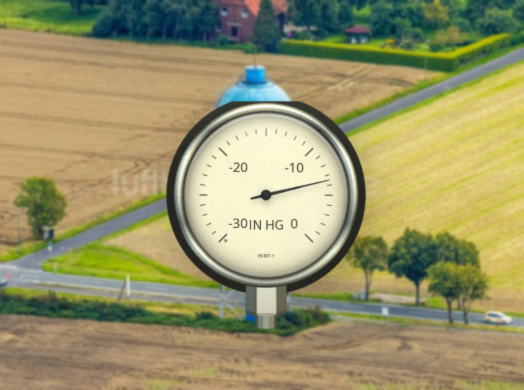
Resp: -6.5 inHg
